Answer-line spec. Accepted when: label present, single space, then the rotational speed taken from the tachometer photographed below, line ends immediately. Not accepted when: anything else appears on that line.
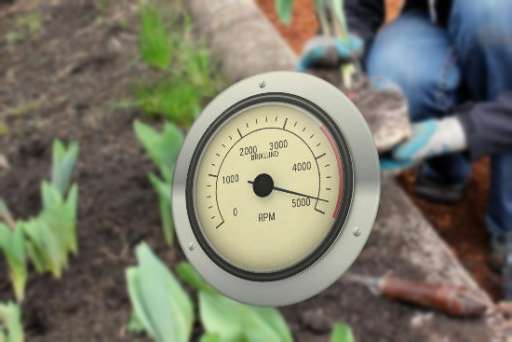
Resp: 4800 rpm
